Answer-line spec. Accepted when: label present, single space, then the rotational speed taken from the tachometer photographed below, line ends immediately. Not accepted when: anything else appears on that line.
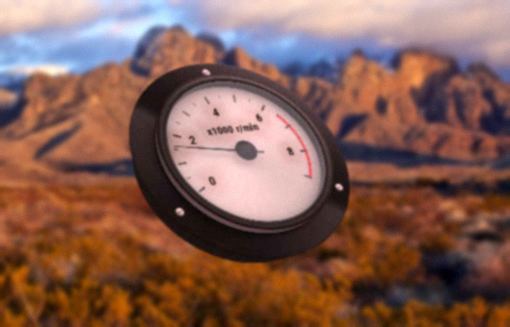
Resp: 1500 rpm
